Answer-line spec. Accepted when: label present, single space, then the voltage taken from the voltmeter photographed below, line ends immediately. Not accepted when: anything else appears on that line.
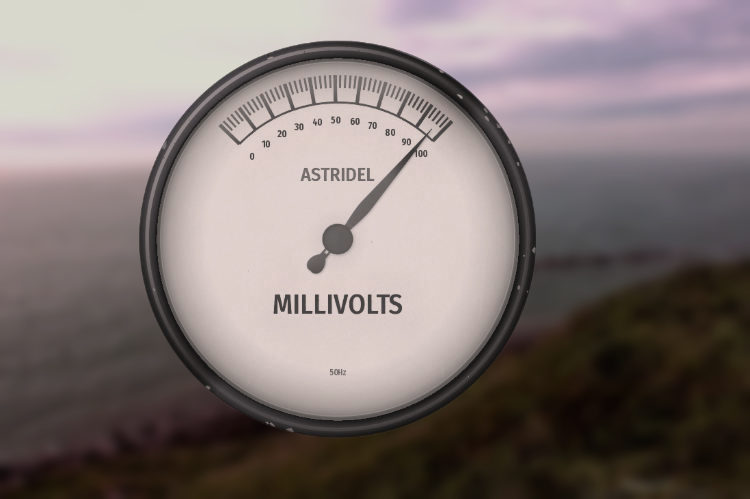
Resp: 96 mV
